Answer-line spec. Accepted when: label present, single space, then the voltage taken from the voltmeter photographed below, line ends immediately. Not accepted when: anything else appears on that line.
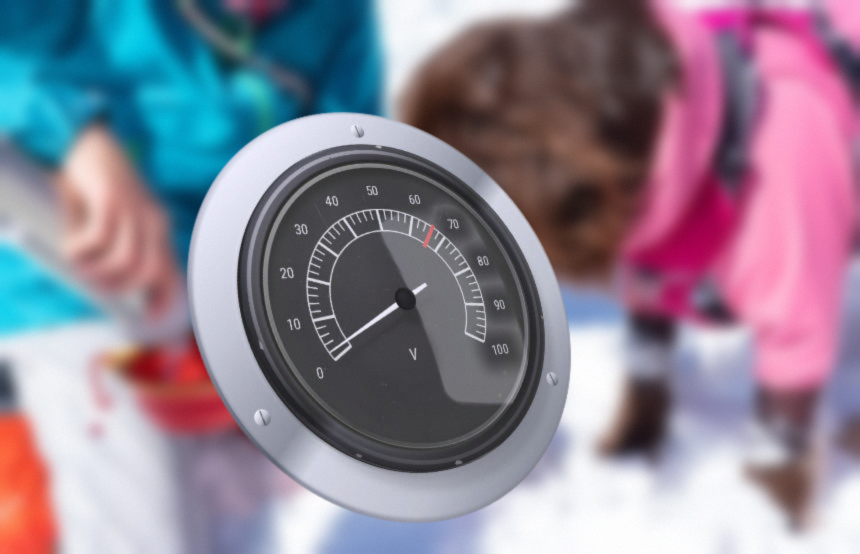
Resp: 2 V
